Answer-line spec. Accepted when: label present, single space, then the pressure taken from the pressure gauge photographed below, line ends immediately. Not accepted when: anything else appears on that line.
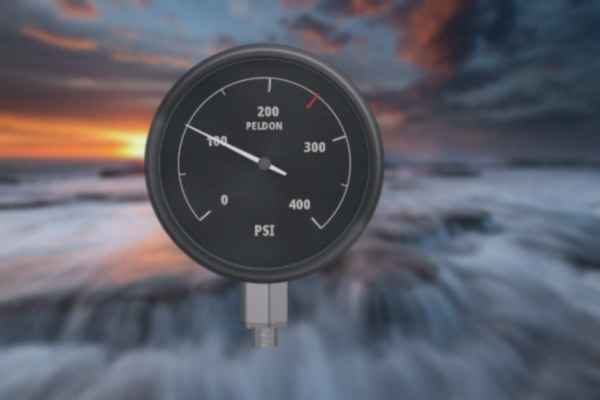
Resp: 100 psi
